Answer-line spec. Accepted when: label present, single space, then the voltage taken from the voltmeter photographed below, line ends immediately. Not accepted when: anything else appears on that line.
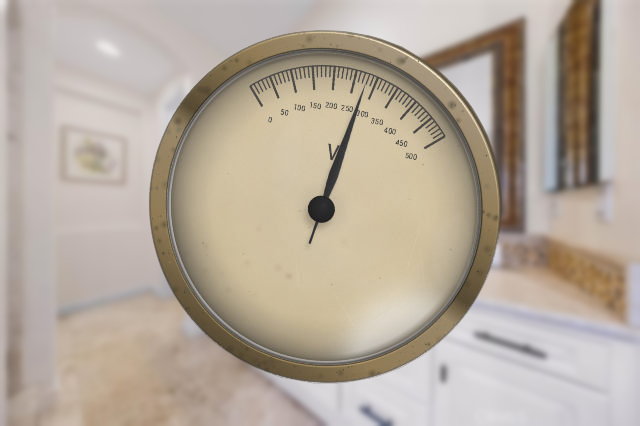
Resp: 280 V
